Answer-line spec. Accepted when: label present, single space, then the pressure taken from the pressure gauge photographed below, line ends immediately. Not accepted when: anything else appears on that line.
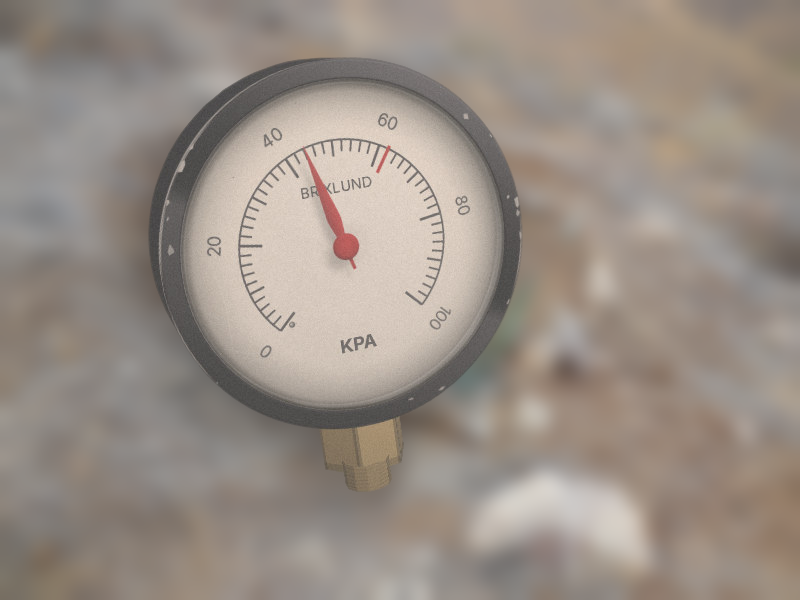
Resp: 44 kPa
